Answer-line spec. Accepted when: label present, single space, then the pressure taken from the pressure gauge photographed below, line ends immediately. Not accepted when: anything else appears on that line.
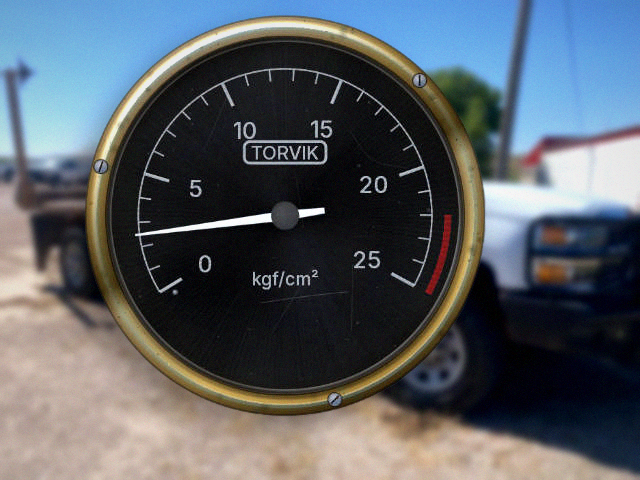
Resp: 2.5 kg/cm²
